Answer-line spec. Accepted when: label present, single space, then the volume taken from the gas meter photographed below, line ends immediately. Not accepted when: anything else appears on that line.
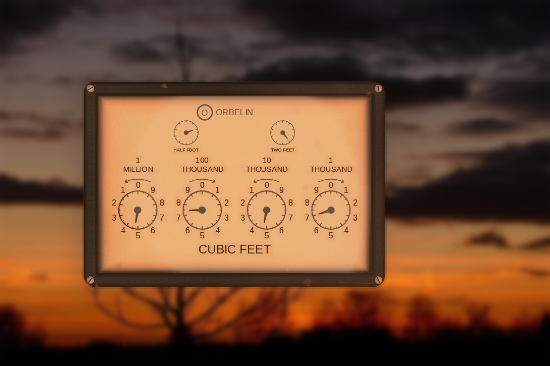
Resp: 474700 ft³
